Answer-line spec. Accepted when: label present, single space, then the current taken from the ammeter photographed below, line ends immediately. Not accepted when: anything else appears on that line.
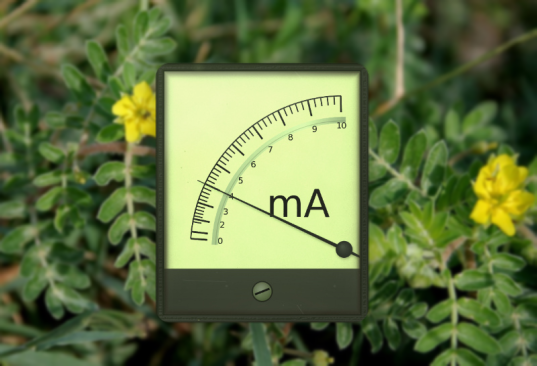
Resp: 4 mA
